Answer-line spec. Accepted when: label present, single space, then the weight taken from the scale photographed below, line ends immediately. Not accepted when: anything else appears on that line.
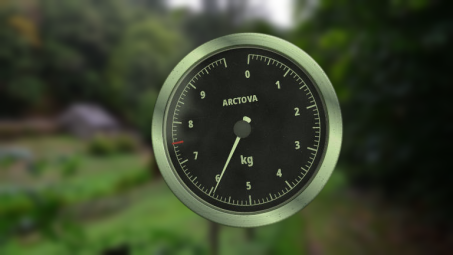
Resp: 5.9 kg
